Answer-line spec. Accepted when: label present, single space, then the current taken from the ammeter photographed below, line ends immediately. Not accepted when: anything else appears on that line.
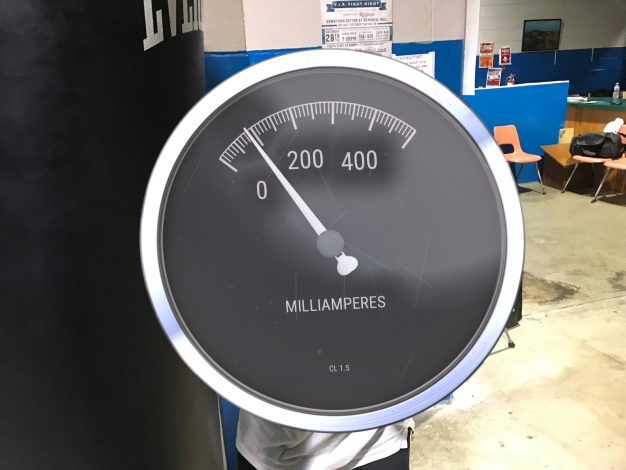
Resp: 90 mA
